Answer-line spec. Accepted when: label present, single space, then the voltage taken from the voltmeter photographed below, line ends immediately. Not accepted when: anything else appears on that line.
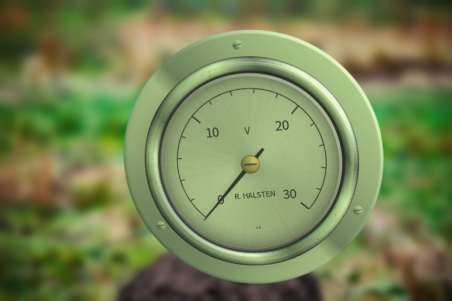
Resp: 0 V
